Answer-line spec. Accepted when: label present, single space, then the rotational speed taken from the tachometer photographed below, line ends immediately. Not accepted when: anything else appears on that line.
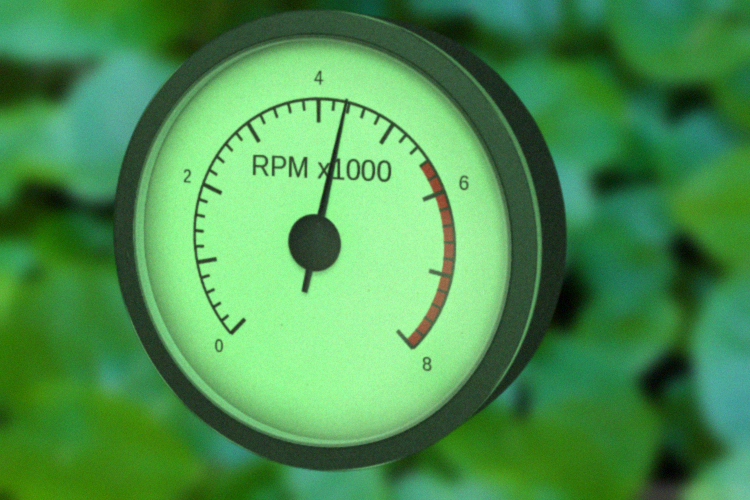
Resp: 4400 rpm
